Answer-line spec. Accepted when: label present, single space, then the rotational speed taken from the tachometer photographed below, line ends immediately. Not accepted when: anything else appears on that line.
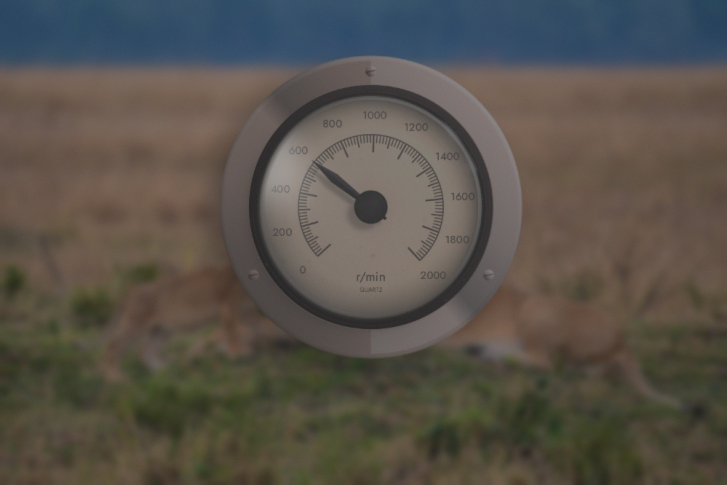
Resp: 600 rpm
